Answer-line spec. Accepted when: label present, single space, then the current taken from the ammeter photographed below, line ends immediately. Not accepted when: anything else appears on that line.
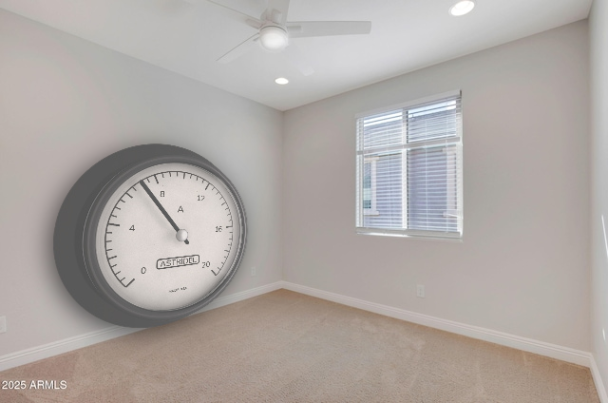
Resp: 7 A
